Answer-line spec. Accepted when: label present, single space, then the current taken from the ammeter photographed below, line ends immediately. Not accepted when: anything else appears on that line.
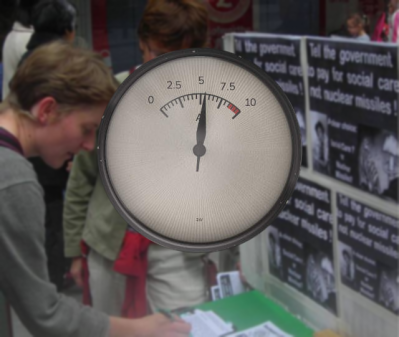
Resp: 5.5 A
